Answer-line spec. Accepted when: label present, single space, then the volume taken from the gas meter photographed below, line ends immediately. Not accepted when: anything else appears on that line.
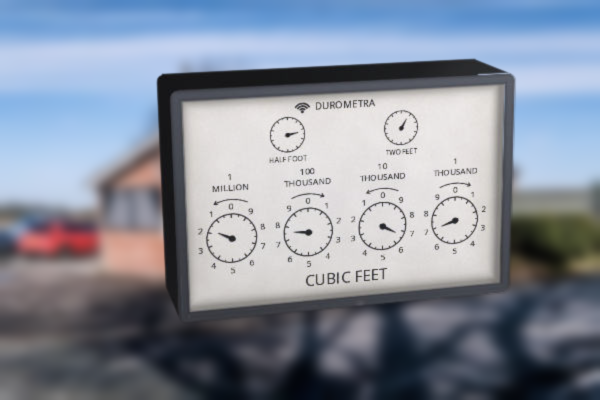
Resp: 176700 ft³
